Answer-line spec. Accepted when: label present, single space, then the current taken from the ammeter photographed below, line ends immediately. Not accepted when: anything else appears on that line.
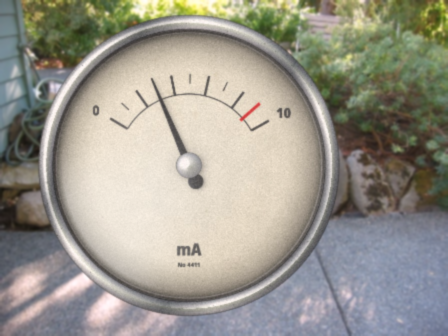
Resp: 3 mA
